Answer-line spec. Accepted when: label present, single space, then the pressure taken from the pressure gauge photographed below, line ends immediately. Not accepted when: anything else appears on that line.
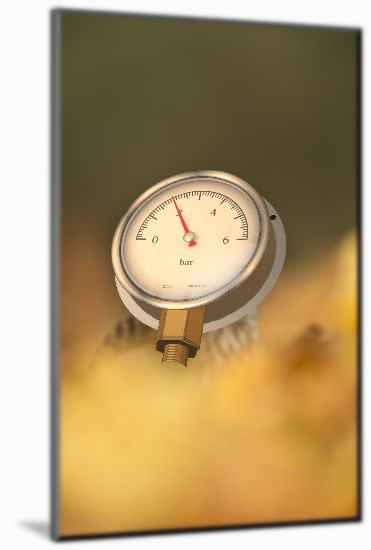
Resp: 2 bar
